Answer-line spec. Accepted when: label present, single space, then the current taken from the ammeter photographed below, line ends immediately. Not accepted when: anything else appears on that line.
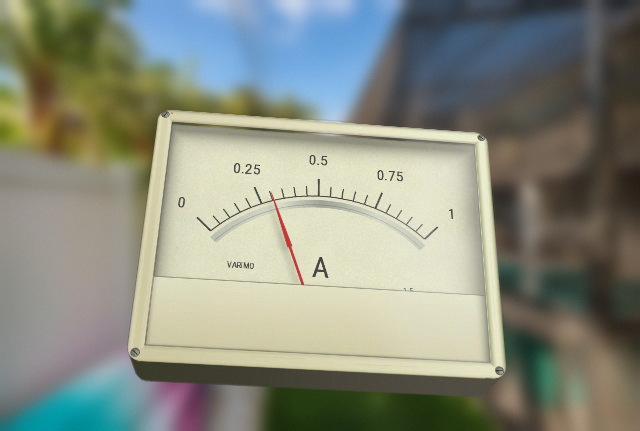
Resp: 0.3 A
